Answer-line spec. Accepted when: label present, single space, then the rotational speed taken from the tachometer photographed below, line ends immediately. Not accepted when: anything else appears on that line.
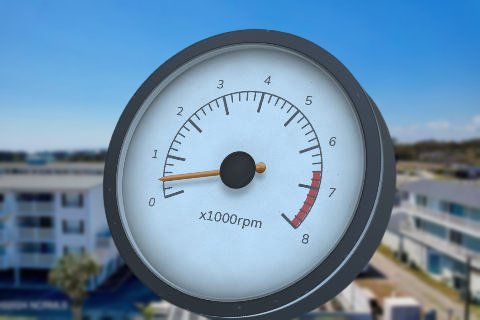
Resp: 400 rpm
